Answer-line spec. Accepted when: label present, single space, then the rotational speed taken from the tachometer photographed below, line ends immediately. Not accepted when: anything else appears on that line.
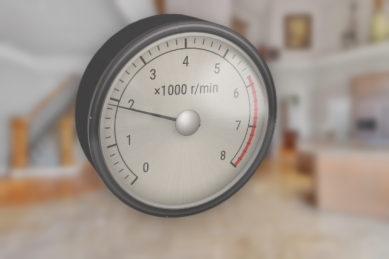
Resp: 1900 rpm
